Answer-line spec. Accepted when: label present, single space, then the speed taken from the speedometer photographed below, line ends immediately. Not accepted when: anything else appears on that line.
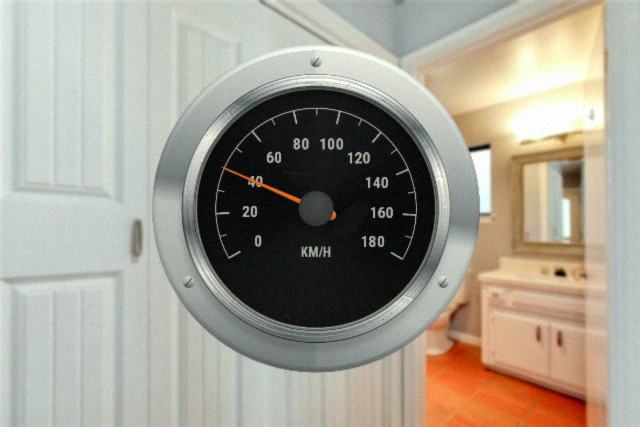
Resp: 40 km/h
